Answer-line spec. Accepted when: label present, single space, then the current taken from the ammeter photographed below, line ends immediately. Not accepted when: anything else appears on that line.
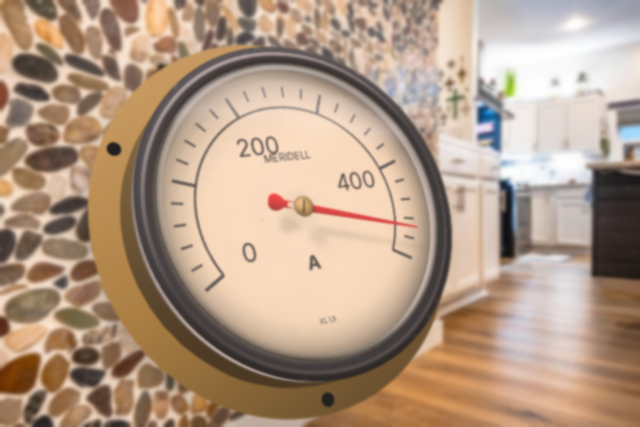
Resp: 470 A
